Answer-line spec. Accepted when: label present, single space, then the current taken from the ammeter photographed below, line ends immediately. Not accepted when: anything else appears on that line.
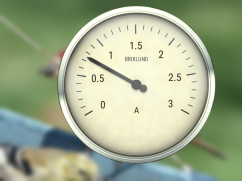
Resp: 0.75 A
